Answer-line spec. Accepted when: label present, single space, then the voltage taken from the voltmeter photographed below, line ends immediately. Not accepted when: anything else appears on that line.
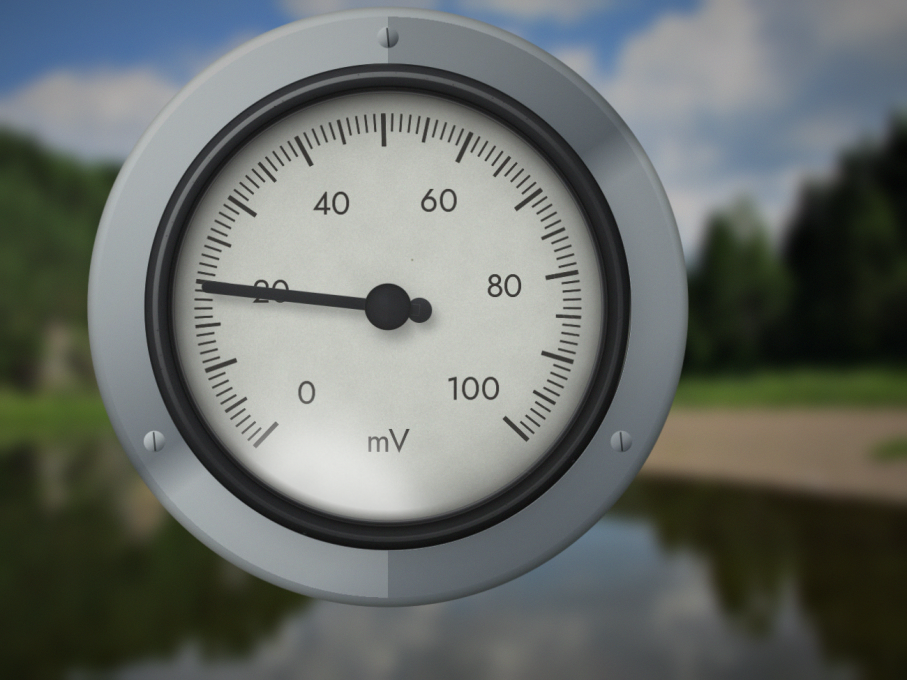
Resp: 19.5 mV
